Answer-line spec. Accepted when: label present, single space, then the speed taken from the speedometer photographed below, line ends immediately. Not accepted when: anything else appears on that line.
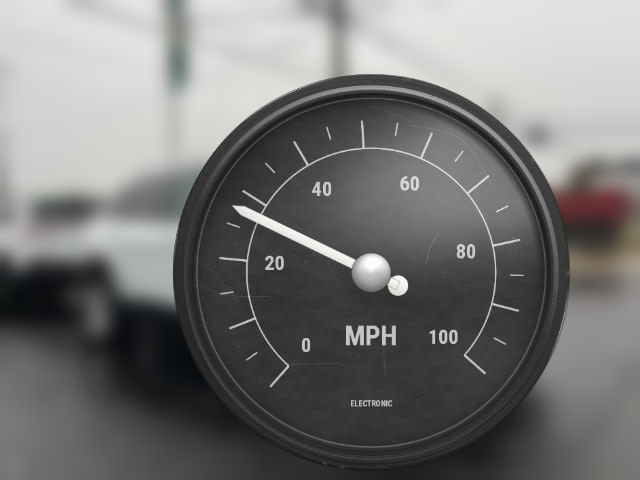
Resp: 27.5 mph
